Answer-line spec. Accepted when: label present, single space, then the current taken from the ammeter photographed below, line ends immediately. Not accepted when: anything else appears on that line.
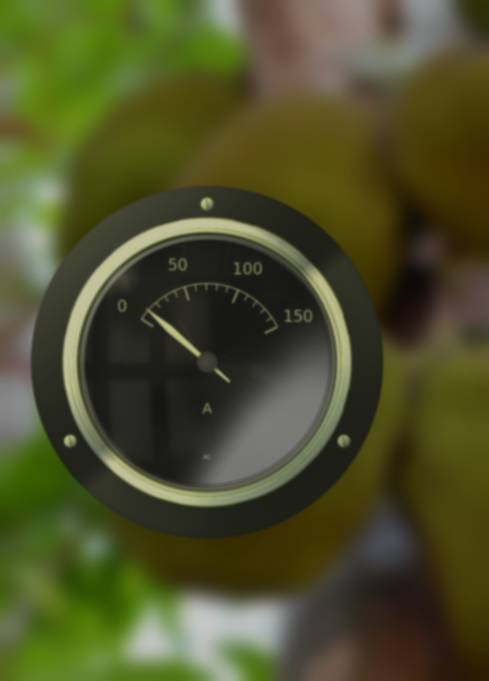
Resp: 10 A
